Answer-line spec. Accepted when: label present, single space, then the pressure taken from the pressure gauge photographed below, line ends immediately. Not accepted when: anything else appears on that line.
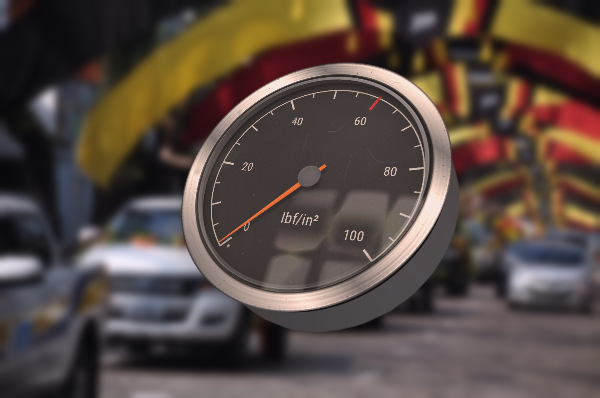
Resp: 0 psi
